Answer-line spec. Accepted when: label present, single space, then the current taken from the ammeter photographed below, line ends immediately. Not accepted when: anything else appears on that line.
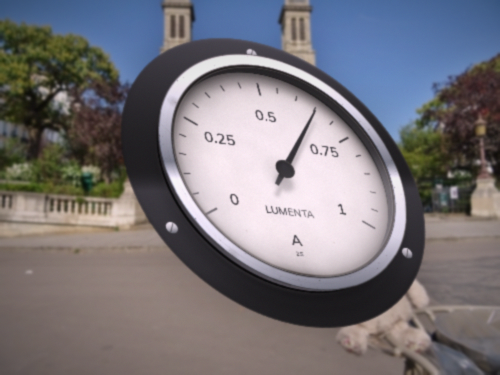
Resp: 0.65 A
